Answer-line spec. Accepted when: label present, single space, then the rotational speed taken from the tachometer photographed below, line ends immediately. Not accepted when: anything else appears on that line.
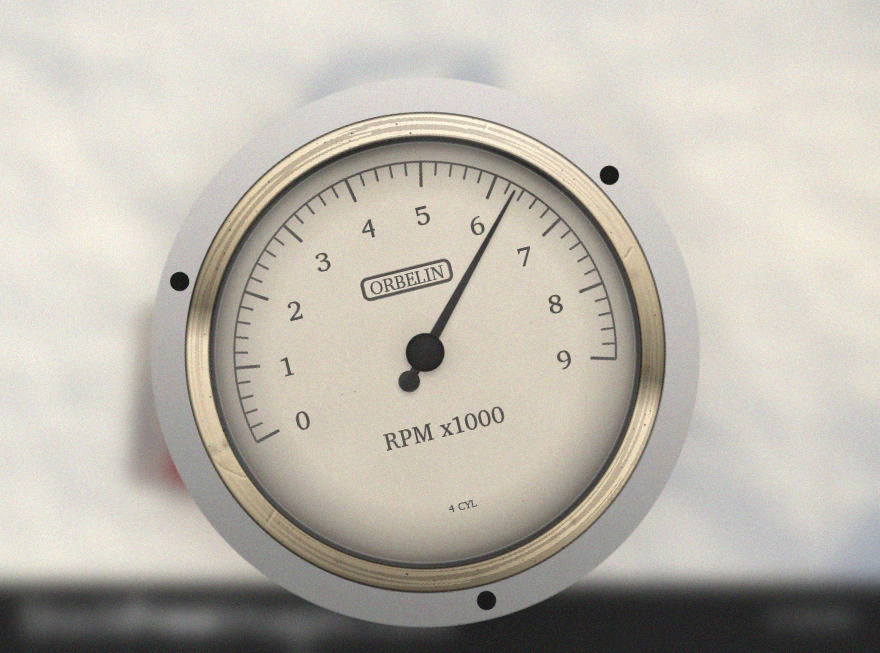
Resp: 6300 rpm
